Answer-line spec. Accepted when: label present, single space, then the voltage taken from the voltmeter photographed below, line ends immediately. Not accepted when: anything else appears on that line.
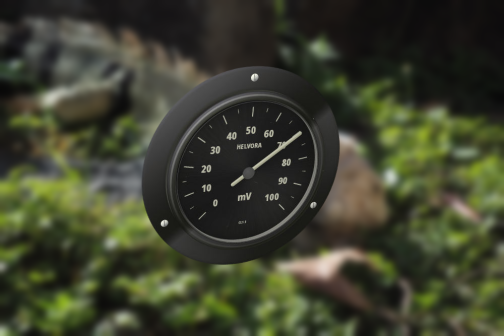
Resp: 70 mV
